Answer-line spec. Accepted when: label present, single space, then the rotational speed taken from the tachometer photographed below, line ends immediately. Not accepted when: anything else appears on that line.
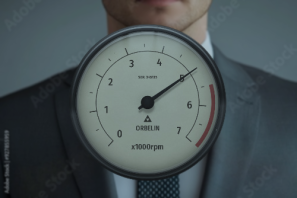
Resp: 5000 rpm
